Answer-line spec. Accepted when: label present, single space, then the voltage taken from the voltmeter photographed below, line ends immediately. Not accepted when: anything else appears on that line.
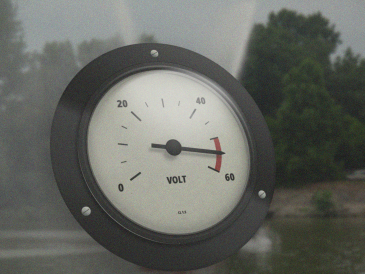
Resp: 55 V
